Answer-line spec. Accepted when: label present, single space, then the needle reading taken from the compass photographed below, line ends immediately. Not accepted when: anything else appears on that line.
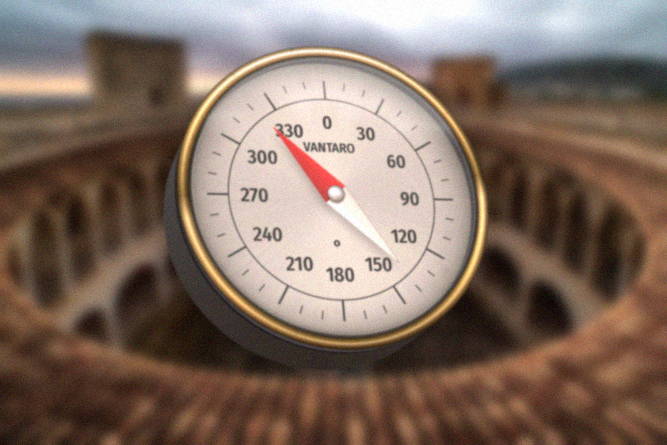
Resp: 320 °
